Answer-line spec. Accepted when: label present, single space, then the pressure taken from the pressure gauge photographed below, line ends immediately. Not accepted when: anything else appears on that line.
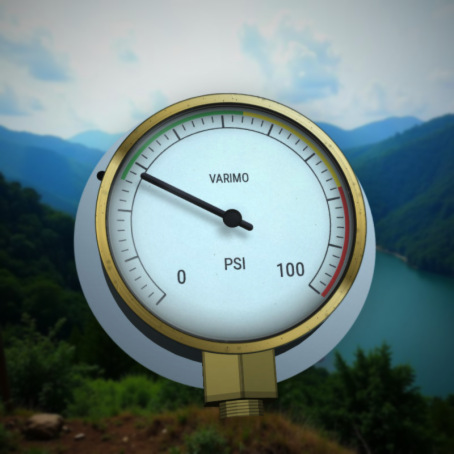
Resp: 28 psi
